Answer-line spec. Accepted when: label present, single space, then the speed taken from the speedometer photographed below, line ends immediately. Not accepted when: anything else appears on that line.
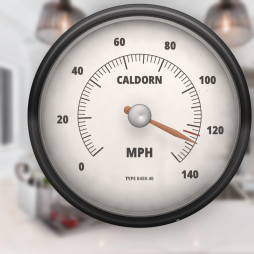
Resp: 128 mph
